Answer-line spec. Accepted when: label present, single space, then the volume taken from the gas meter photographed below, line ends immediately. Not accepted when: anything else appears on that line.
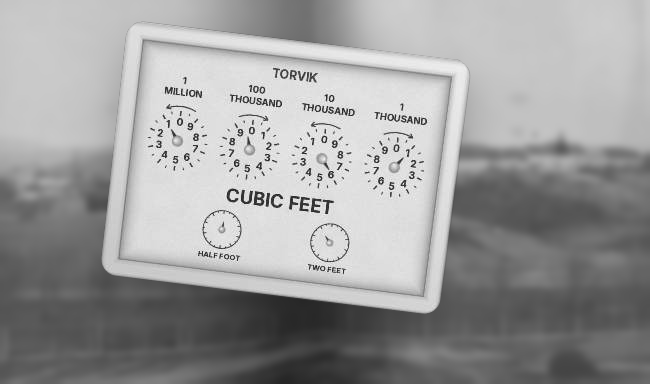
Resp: 96100 ft³
